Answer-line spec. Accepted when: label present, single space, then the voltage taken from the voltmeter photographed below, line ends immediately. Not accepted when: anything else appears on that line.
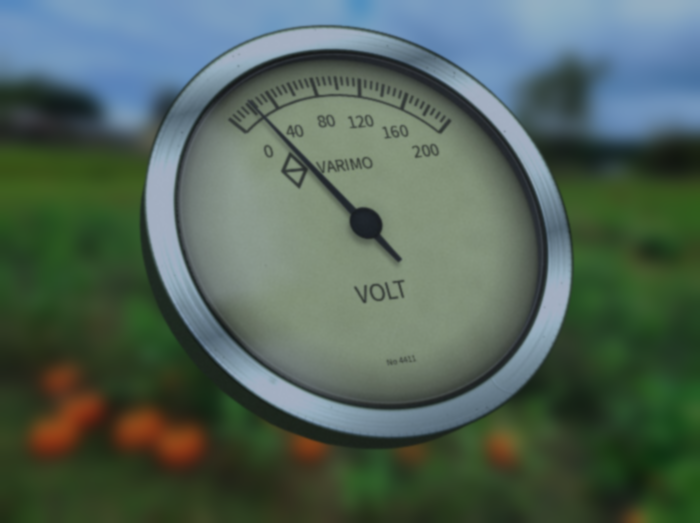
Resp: 20 V
